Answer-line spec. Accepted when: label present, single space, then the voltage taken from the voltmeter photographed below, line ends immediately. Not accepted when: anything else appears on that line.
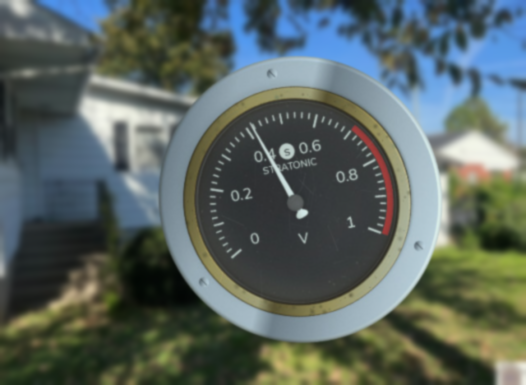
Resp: 0.42 V
